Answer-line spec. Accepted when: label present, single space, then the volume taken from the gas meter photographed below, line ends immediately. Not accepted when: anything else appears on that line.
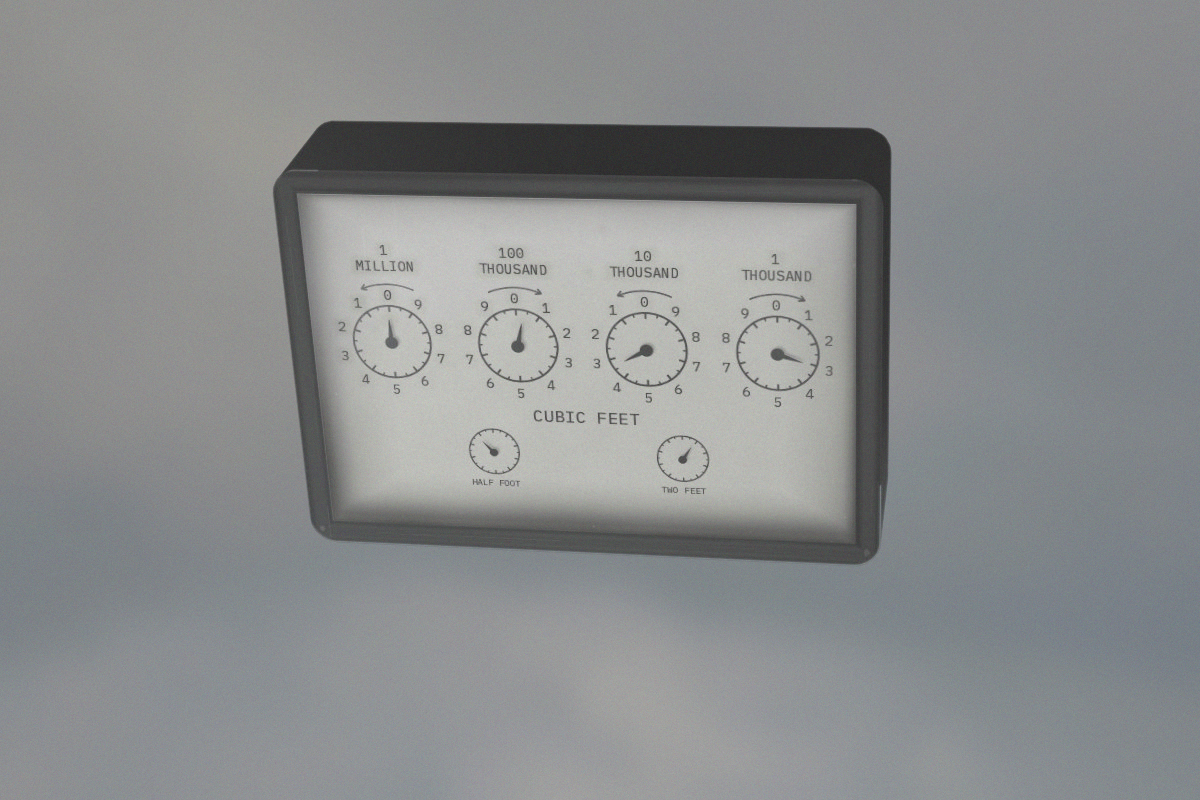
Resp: 3300 ft³
